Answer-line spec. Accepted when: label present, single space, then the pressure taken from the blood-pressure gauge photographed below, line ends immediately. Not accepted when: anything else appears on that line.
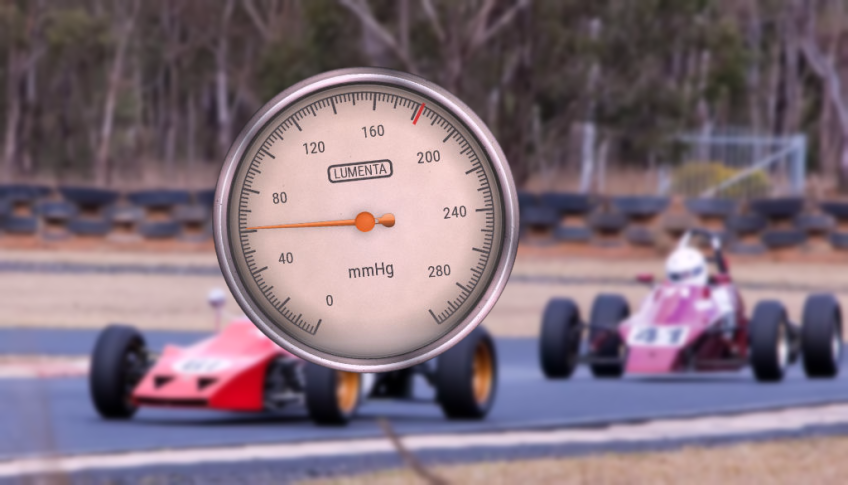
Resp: 62 mmHg
